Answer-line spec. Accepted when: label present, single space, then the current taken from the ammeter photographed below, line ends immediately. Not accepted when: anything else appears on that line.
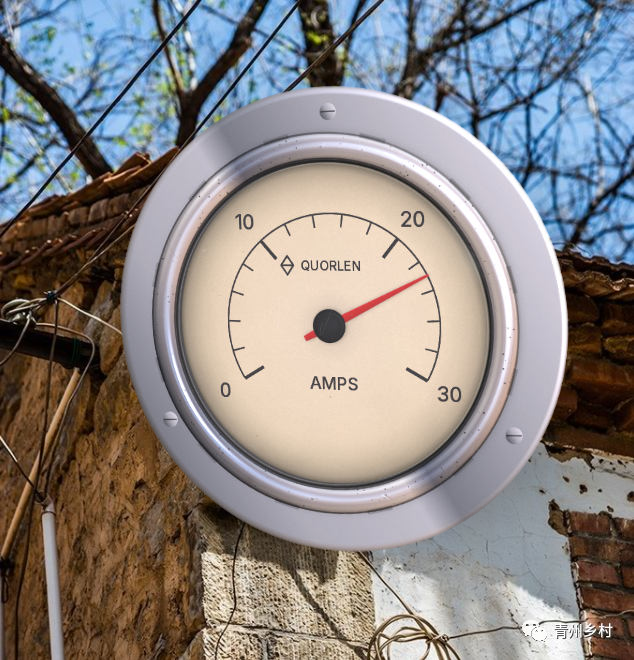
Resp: 23 A
